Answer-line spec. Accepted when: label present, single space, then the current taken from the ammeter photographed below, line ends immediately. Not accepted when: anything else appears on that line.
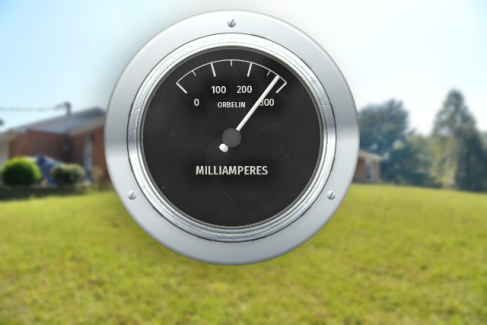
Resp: 275 mA
